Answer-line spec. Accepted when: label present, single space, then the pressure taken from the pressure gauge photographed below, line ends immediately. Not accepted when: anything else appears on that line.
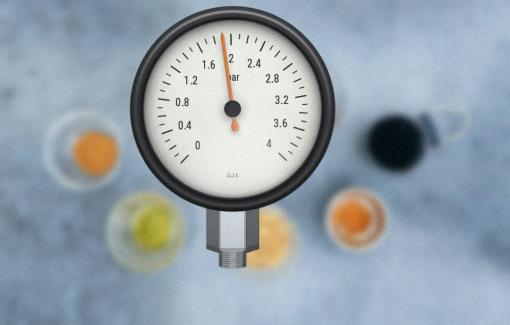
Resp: 1.9 bar
